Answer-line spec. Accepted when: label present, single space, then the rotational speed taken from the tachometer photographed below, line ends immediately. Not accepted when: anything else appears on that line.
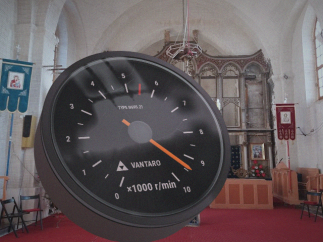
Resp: 9500 rpm
